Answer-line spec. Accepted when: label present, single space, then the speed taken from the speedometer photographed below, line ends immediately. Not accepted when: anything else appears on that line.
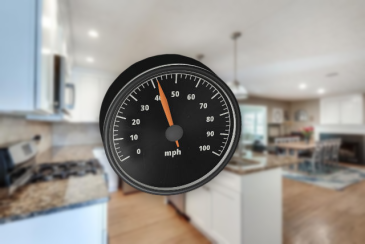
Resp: 42 mph
